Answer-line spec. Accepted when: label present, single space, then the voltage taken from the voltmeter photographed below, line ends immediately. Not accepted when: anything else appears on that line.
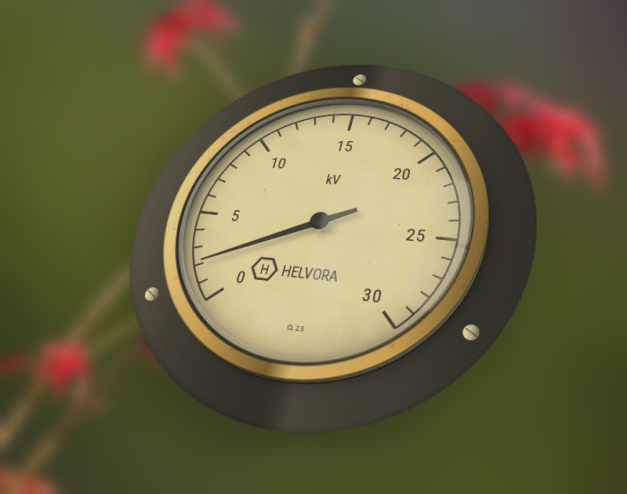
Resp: 2 kV
